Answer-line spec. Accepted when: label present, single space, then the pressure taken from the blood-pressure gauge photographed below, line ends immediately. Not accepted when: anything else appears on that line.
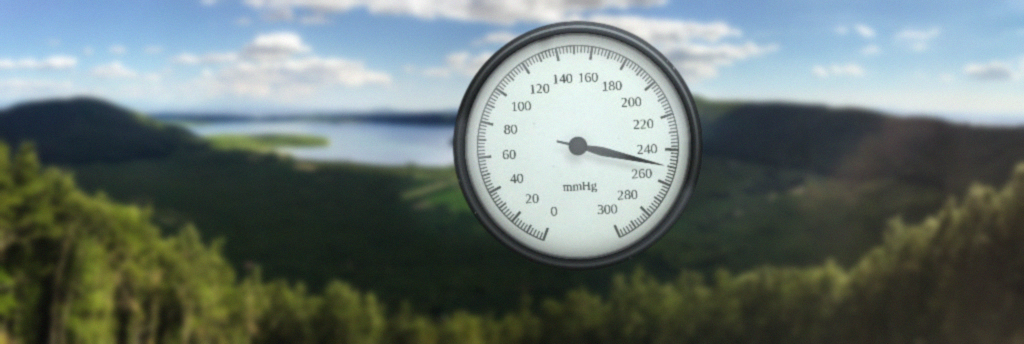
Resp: 250 mmHg
